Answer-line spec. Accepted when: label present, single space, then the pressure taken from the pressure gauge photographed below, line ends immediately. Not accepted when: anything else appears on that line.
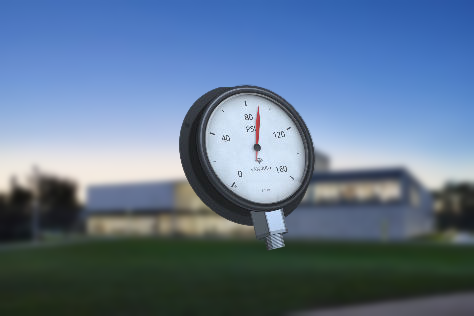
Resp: 90 psi
